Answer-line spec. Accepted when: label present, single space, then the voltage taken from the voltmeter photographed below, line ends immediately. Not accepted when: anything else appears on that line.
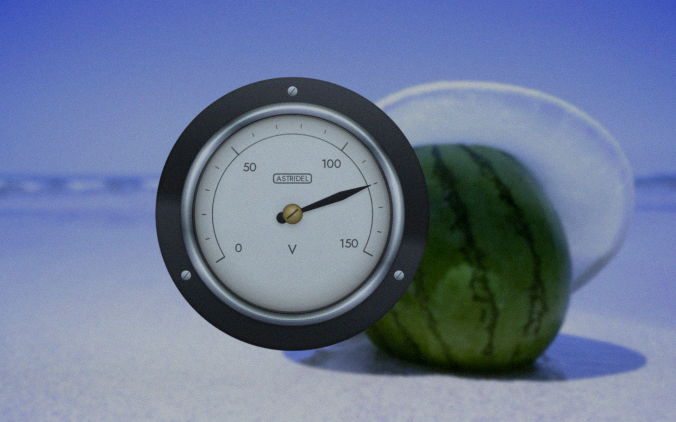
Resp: 120 V
